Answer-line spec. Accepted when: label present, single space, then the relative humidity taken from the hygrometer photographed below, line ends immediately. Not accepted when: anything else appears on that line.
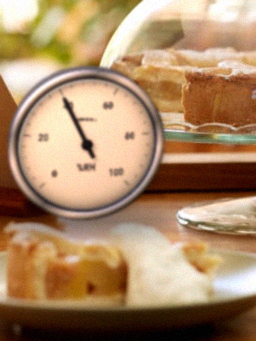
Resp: 40 %
